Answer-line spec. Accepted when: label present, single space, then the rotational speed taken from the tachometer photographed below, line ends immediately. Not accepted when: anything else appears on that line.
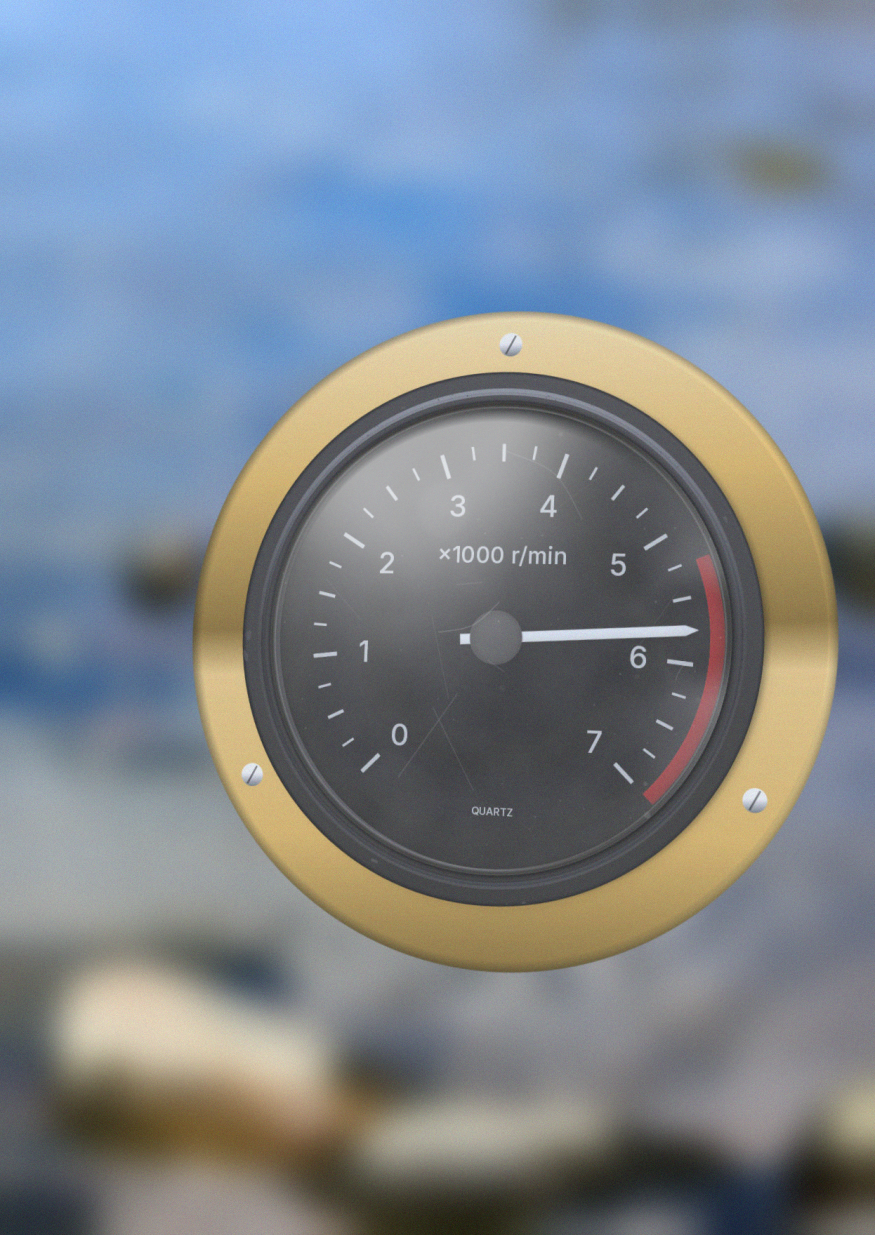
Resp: 5750 rpm
